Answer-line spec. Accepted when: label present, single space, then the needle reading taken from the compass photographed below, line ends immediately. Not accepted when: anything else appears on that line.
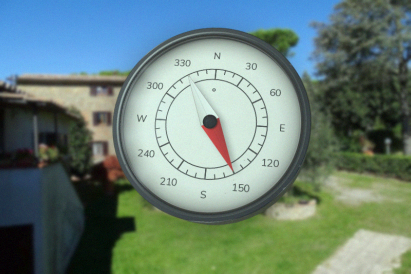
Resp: 150 °
